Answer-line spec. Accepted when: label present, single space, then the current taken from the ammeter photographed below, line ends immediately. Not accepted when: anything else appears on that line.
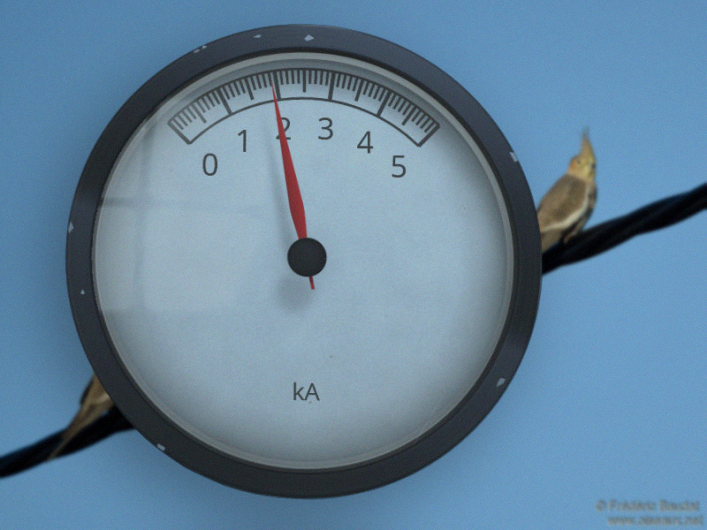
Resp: 1.9 kA
